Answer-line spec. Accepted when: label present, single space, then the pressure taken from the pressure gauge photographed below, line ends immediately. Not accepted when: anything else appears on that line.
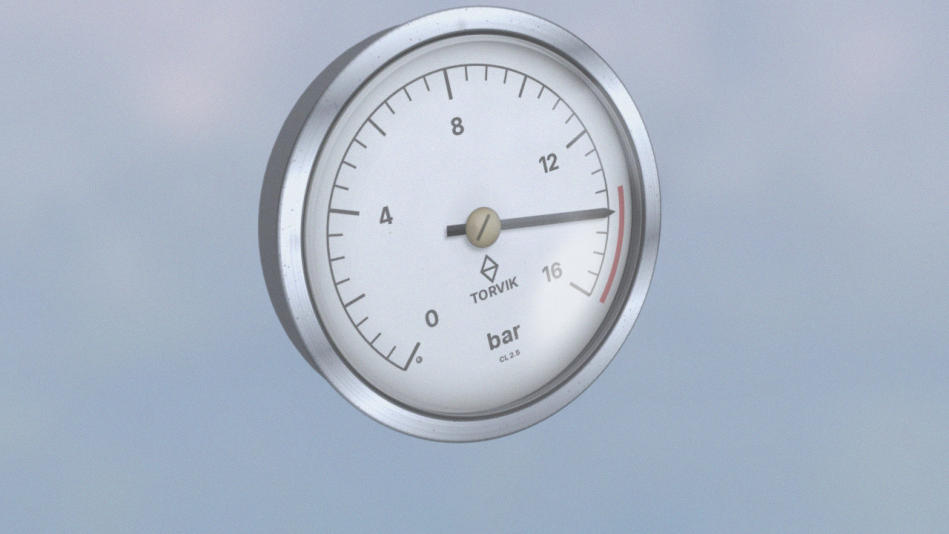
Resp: 14 bar
